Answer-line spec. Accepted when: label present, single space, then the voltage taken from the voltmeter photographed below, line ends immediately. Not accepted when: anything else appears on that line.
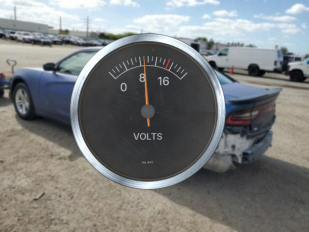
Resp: 9 V
